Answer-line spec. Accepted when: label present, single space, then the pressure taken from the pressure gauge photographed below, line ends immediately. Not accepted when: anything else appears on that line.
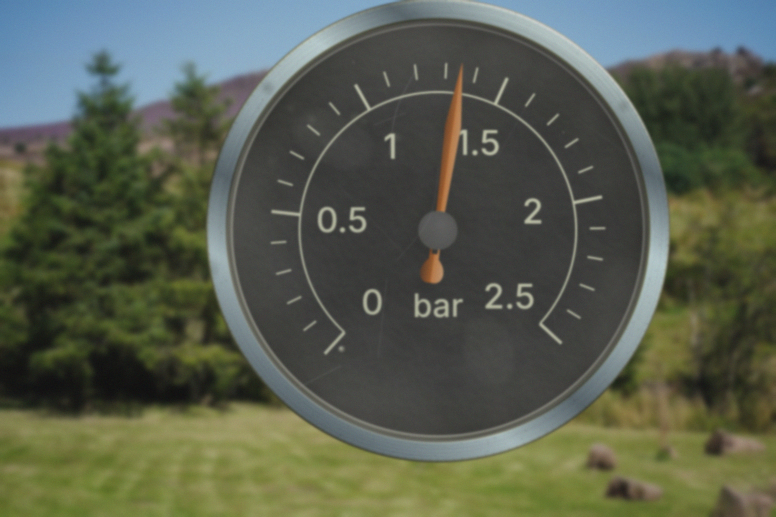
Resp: 1.35 bar
